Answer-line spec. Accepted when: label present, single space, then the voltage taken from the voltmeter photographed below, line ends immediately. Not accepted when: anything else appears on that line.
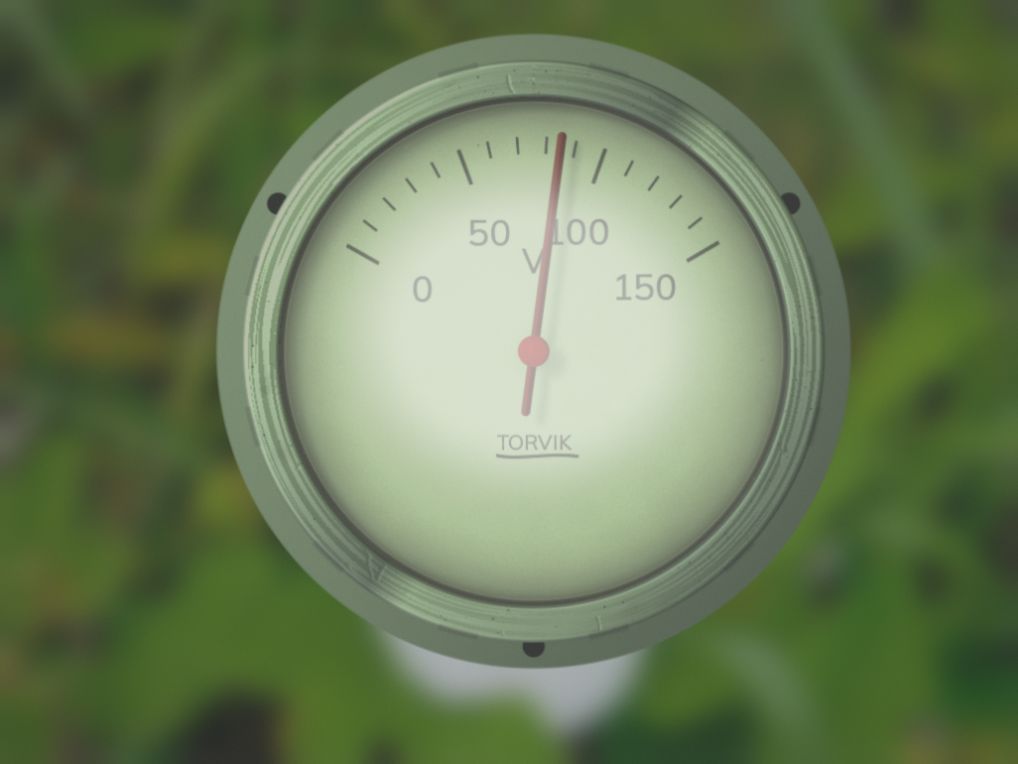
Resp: 85 V
